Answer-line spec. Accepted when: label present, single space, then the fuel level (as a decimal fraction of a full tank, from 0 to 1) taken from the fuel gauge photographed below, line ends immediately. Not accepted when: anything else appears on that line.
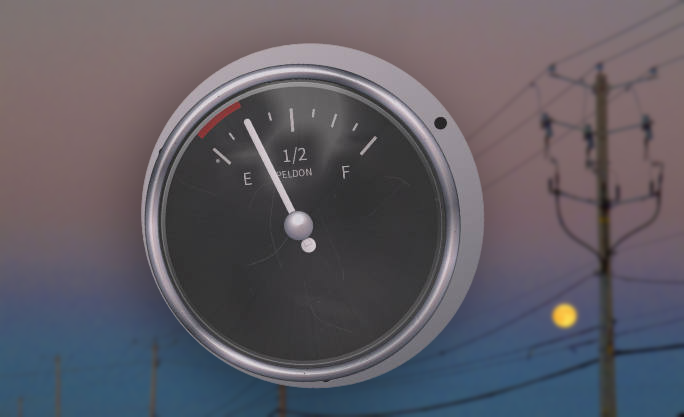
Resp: 0.25
